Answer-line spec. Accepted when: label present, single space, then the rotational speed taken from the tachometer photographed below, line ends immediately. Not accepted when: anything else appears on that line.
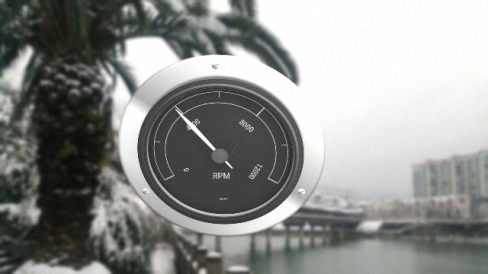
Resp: 4000 rpm
